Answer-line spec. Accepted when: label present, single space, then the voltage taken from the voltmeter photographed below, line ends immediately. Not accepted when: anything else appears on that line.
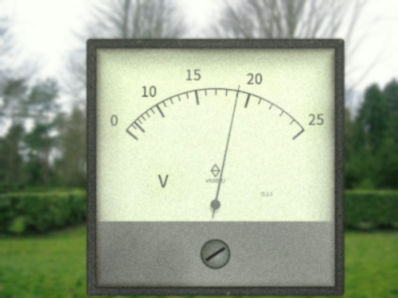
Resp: 19 V
